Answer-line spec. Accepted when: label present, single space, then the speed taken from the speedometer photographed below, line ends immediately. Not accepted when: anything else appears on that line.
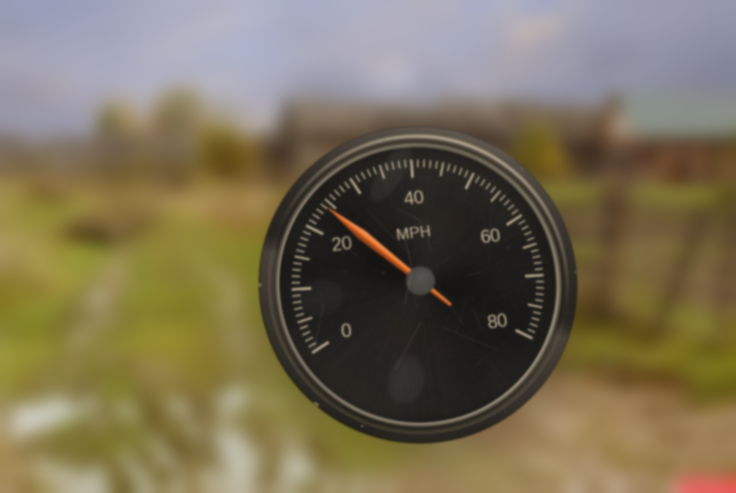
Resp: 24 mph
